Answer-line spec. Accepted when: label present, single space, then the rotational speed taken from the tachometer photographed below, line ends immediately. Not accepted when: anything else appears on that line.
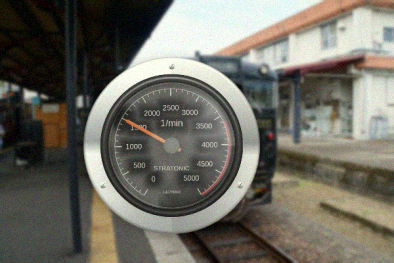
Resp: 1500 rpm
